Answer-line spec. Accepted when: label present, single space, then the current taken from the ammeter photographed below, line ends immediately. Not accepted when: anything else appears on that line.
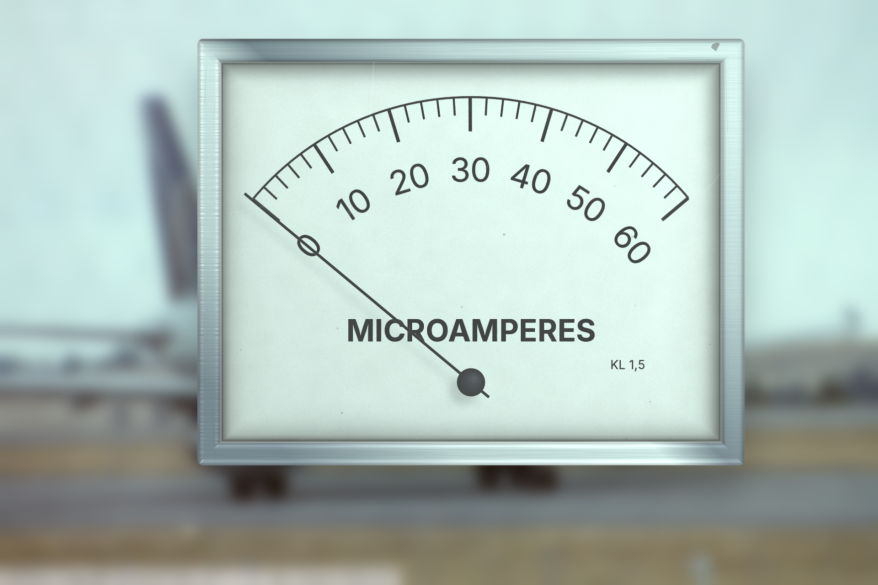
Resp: 0 µA
